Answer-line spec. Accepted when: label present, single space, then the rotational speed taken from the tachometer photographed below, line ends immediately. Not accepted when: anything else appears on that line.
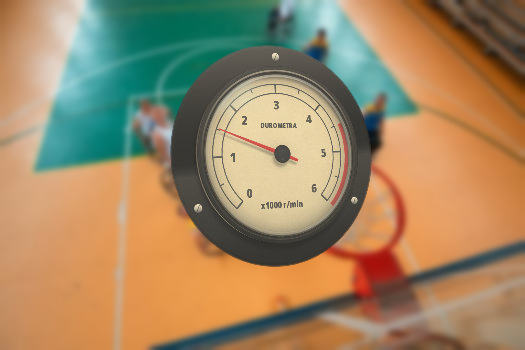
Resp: 1500 rpm
